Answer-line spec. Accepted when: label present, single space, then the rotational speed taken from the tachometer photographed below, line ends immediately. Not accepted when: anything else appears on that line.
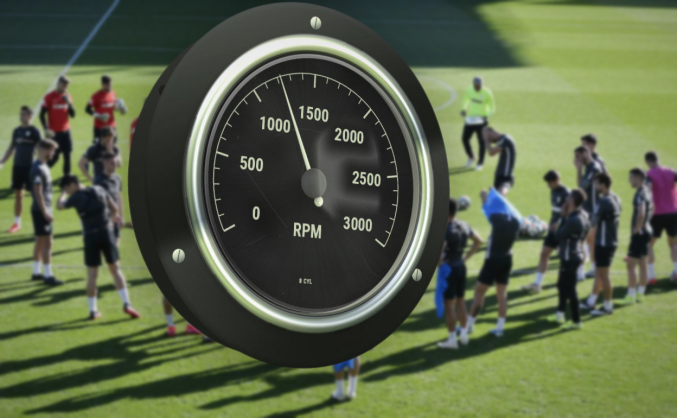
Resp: 1200 rpm
